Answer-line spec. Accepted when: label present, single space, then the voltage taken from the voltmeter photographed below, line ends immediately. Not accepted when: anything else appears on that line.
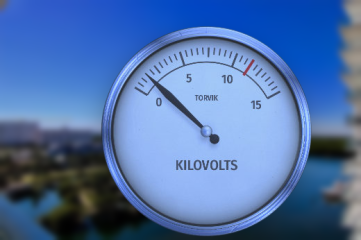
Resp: 1.5 kV
